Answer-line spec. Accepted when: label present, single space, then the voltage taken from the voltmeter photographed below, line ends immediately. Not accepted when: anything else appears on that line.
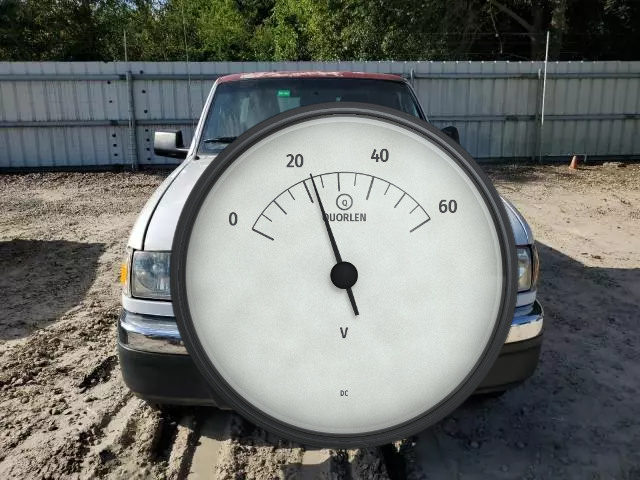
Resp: 22.5 V
